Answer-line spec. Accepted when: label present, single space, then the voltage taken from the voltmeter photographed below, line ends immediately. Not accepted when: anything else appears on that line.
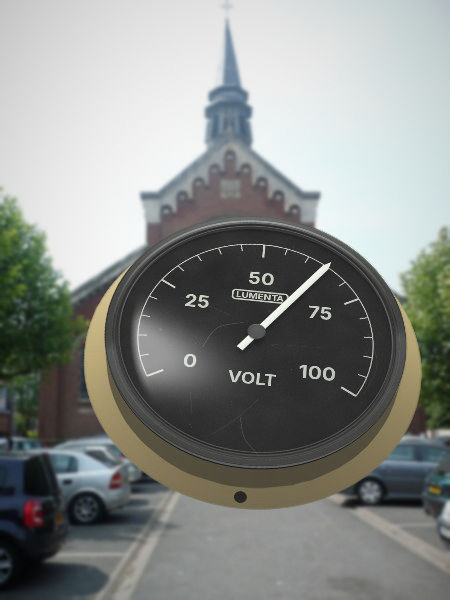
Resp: 65 V
